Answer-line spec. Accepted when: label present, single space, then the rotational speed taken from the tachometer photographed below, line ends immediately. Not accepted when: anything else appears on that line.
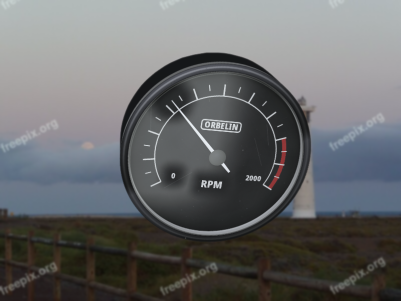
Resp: 650 rpm
